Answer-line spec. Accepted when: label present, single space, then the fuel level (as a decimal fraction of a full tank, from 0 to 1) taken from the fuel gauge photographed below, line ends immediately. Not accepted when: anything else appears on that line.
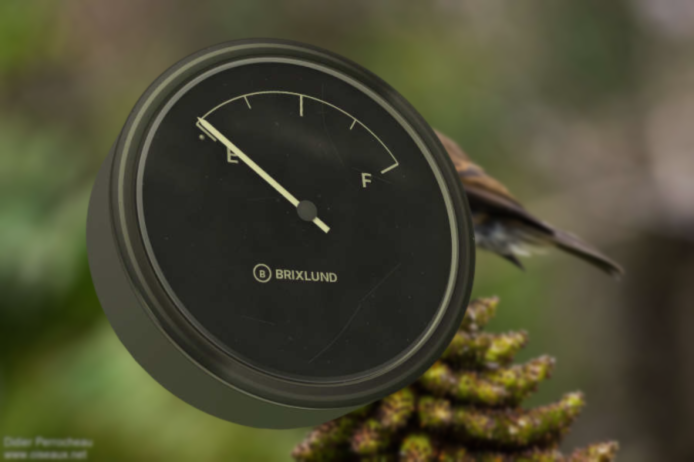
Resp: 0
